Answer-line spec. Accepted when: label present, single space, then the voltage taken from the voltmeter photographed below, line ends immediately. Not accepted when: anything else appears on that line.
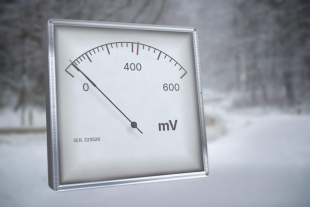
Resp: 100 mV
